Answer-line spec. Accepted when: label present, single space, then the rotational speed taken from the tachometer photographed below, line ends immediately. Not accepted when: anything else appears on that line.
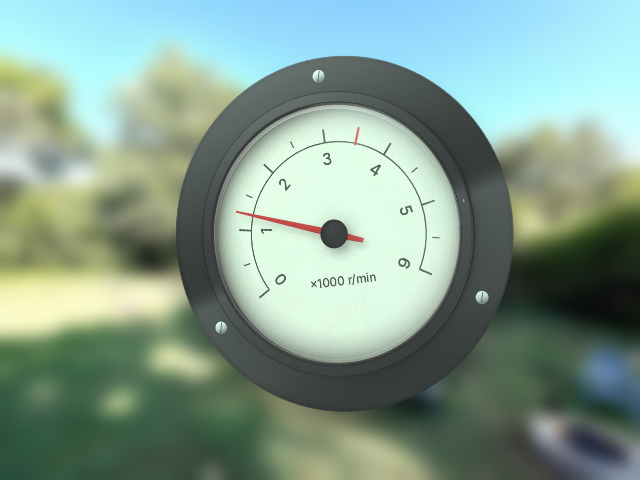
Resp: 1250 rpm
